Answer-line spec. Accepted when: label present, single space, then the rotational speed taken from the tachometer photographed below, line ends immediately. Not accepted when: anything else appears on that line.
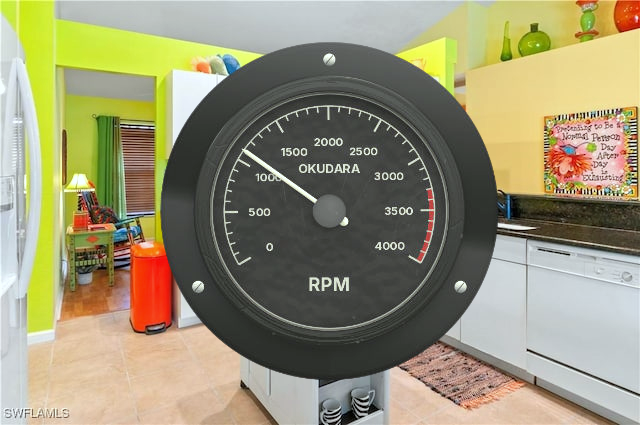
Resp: 1100 rpm
